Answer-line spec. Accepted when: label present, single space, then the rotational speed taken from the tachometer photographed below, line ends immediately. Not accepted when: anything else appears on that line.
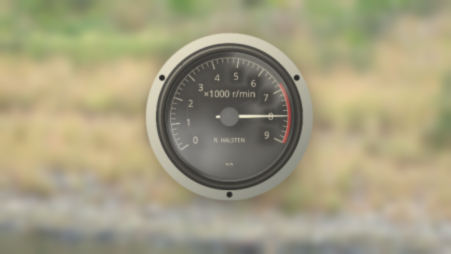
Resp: 8000 rpm
